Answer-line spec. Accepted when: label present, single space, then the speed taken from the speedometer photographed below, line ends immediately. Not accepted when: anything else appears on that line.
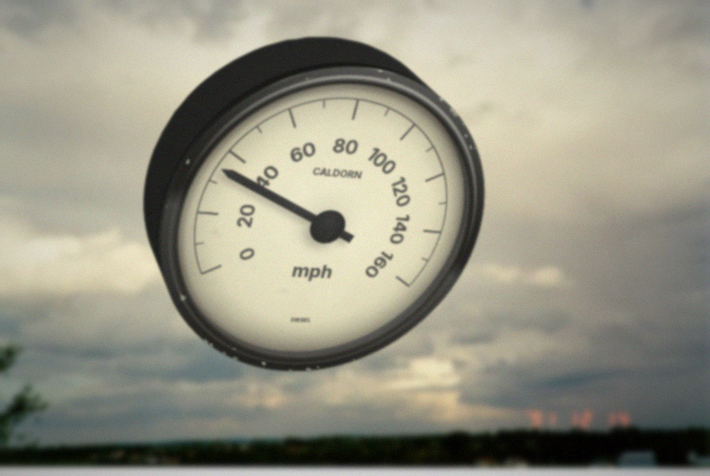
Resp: 35 mph
